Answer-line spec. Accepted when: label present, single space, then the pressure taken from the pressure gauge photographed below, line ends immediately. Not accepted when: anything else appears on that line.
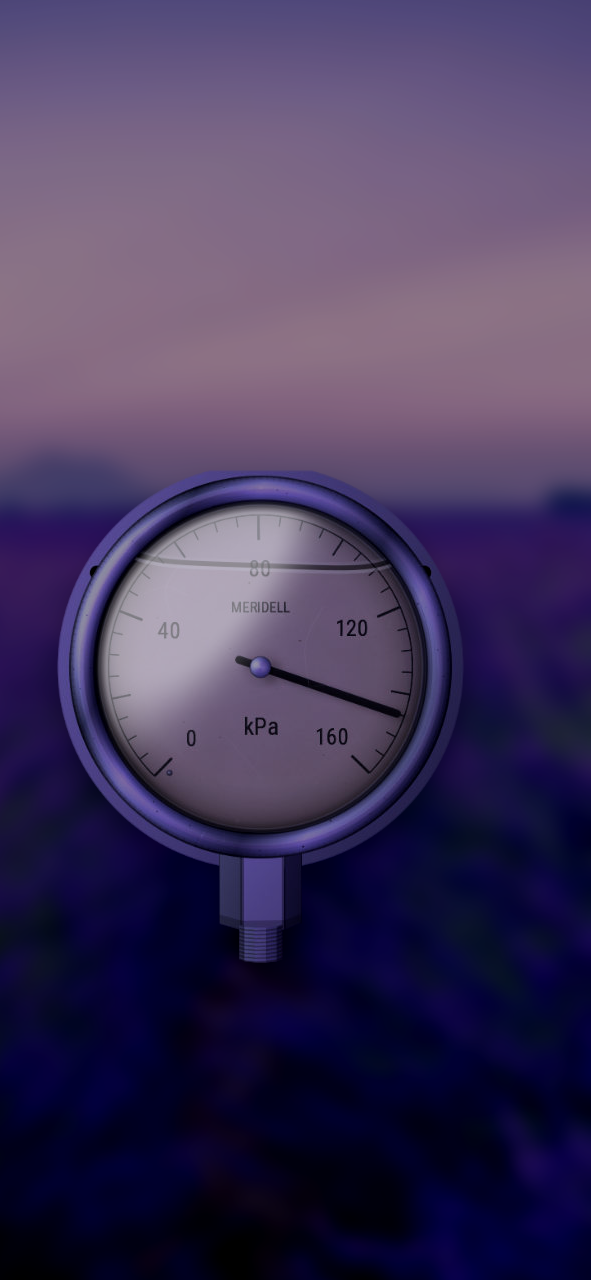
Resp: 145 kPa
